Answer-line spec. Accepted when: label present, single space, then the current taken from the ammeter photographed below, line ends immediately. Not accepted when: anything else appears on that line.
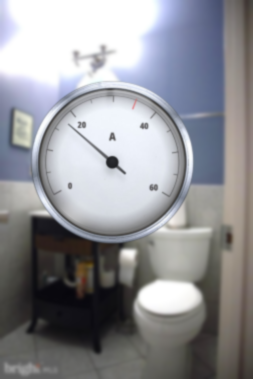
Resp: 17.5 A
